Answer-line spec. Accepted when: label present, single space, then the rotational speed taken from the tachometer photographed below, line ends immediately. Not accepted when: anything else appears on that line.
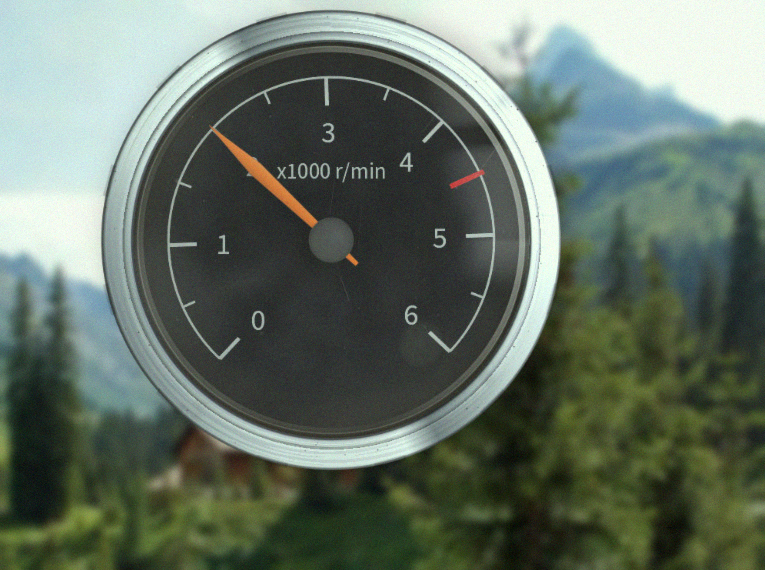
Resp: 2000 rpm
